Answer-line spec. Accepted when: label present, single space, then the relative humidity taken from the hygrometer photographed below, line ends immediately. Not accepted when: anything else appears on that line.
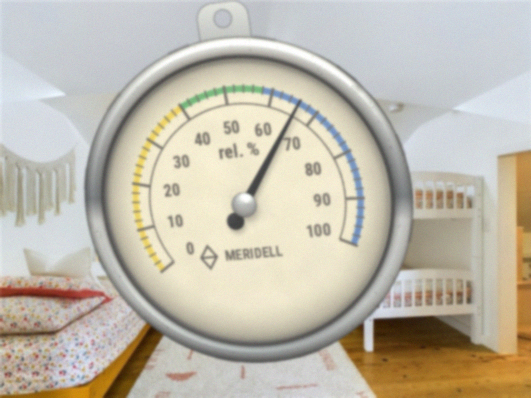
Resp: 66 %
